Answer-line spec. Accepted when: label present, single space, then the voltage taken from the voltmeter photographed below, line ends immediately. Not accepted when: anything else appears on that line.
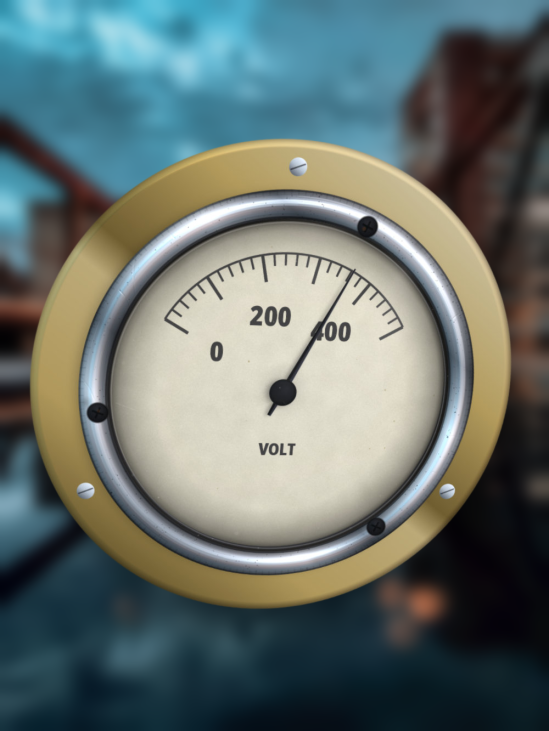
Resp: 360 V
